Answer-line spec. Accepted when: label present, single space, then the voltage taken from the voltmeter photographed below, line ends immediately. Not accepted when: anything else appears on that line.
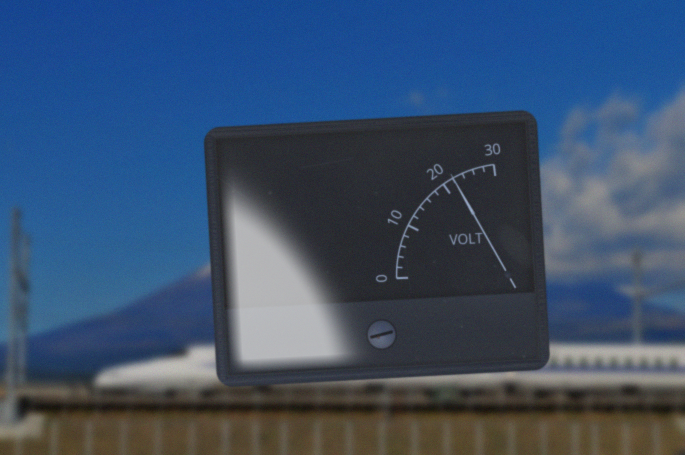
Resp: 22 V
